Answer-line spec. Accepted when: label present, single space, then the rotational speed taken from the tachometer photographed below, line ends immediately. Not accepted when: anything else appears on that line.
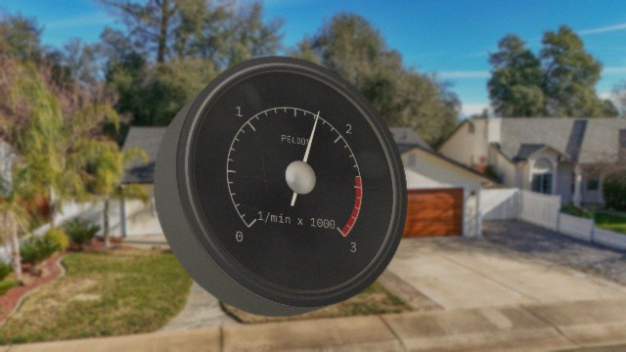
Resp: 1700 rpm
